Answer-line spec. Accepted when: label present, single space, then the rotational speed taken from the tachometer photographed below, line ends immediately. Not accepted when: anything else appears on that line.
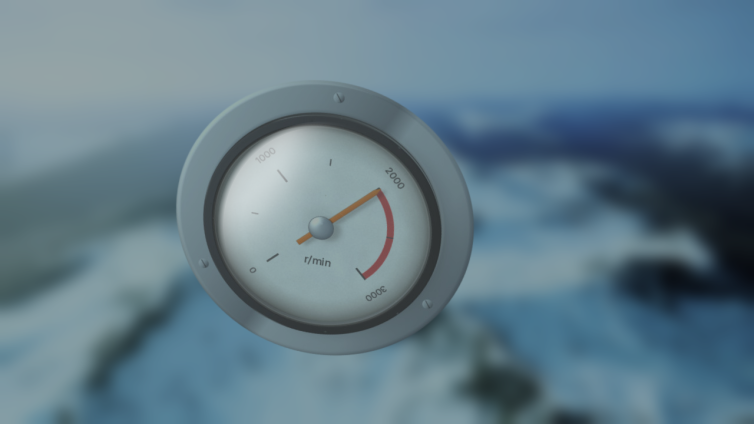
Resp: 2000 rpm
